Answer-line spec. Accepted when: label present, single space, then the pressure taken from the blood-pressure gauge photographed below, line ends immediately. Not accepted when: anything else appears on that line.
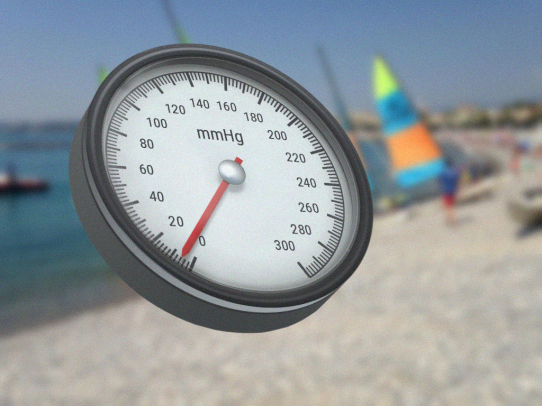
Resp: 6 mmHg
